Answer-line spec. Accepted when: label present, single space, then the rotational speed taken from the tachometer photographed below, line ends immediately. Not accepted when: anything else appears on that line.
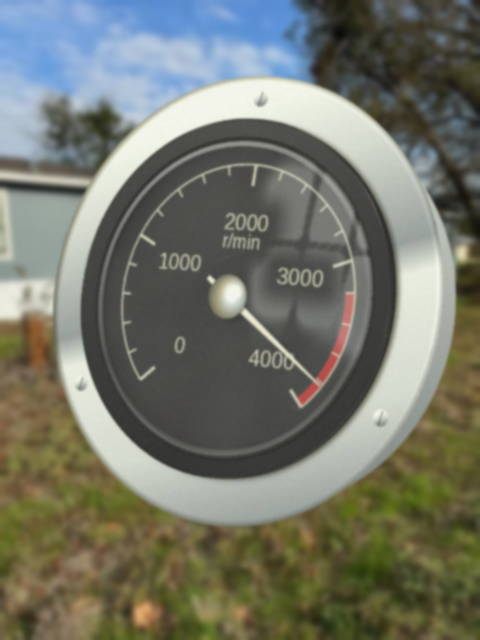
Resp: 3800 rpm
